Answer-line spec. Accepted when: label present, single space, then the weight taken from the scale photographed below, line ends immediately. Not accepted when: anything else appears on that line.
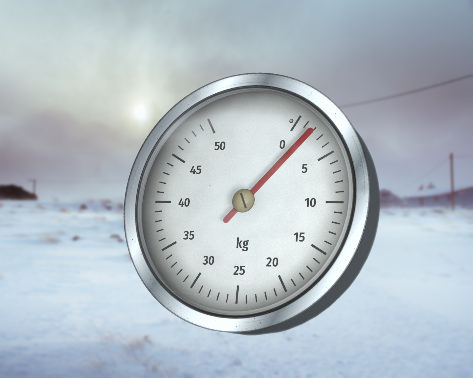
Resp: 2 kg
